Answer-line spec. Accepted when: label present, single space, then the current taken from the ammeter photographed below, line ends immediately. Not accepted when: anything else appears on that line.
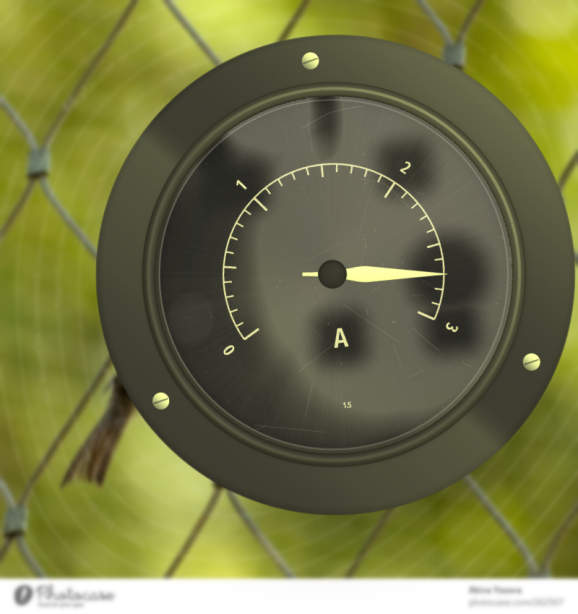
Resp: 2.7 A
